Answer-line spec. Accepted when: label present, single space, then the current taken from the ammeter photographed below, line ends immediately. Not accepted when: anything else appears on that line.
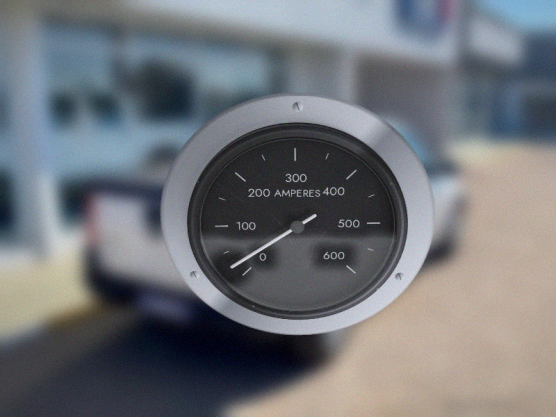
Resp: 25 A
